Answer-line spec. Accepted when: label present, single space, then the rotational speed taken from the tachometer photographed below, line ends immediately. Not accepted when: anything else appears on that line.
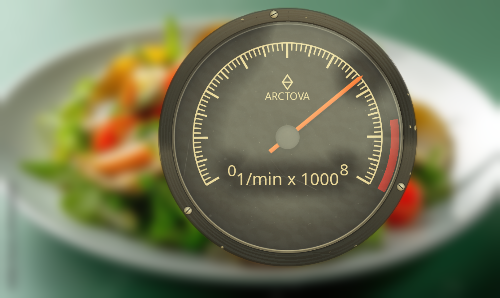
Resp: 5700 rpm
